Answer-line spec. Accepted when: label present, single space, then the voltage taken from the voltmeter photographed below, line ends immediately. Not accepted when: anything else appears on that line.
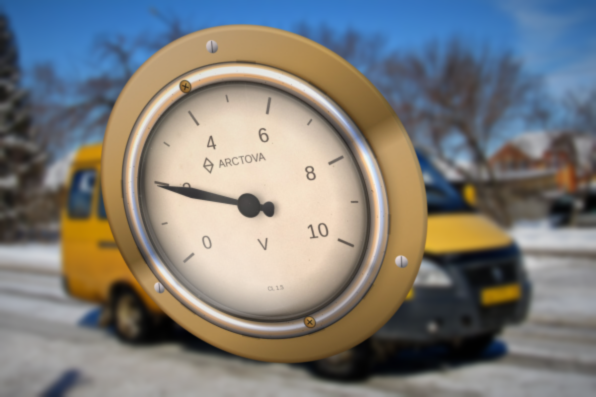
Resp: 2 V
